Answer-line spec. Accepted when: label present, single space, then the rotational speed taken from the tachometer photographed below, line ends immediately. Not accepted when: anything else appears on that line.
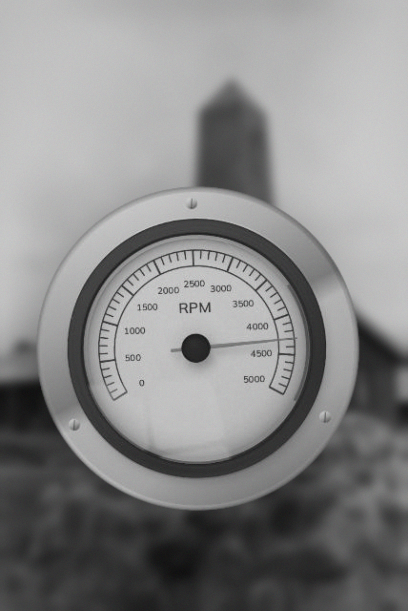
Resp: 4300 rpm
